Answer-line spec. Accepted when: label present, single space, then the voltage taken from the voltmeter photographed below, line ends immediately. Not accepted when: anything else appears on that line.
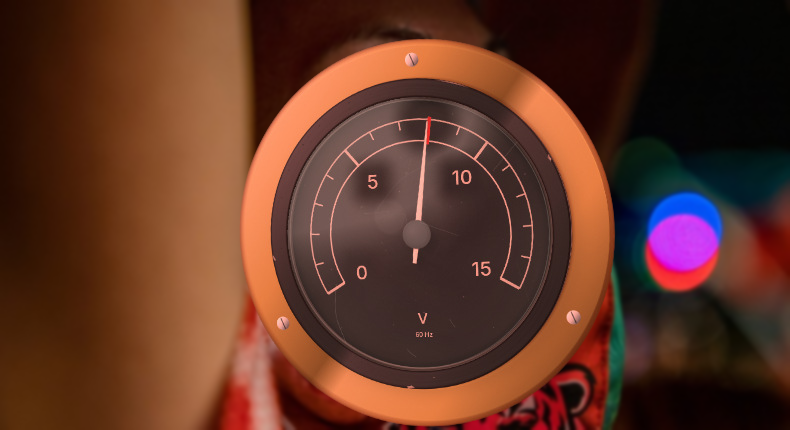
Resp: 8 V
